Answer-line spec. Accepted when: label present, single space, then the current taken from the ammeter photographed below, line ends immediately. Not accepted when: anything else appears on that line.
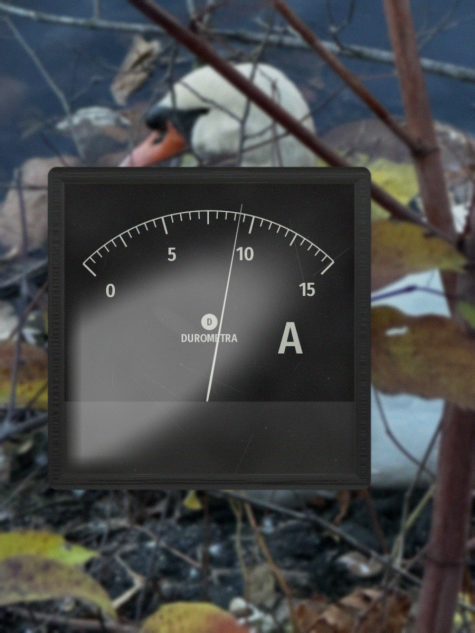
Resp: 9.25 A
